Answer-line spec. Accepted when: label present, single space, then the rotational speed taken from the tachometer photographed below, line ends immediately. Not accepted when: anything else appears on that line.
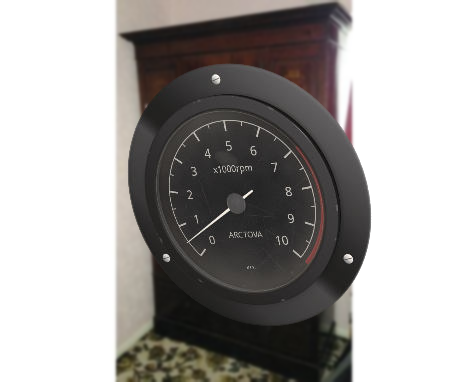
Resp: 500 rpm
